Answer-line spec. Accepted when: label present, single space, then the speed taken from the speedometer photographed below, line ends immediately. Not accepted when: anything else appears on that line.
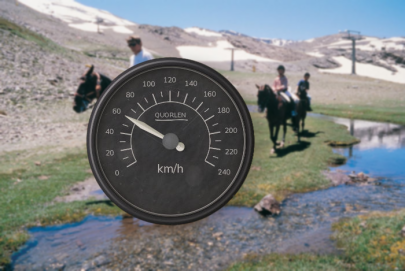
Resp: 60 km/h
